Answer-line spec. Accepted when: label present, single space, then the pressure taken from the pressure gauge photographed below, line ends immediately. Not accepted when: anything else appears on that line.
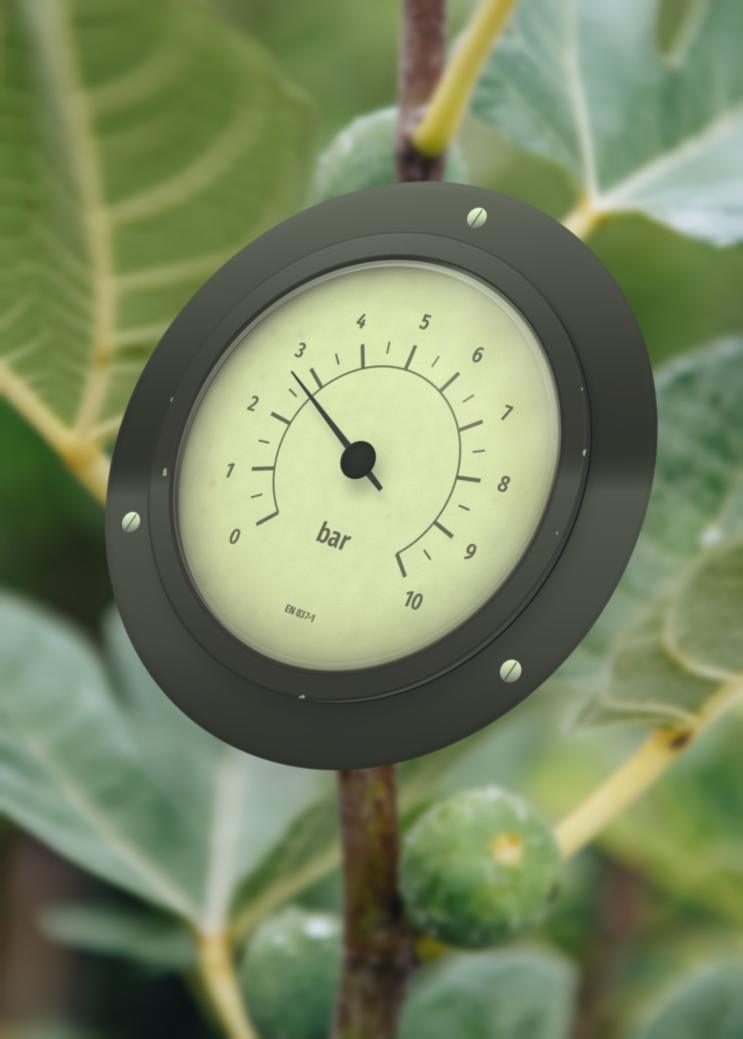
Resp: 2.75 bar
